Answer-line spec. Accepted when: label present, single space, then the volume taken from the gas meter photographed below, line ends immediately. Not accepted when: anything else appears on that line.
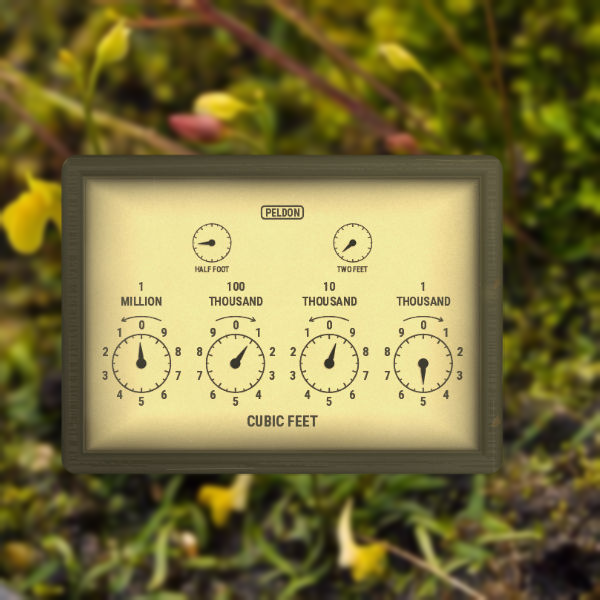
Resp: 9500 ft³
